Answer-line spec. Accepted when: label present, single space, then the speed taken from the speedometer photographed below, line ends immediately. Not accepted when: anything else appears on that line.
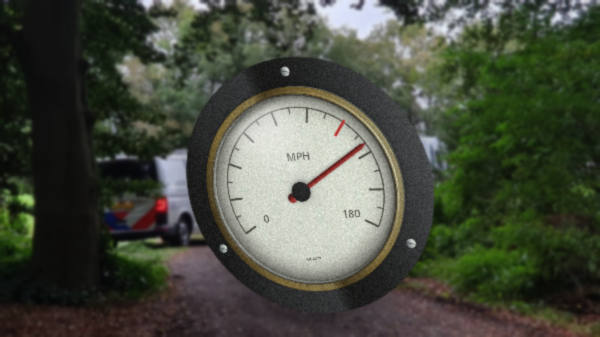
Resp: 135 mph
